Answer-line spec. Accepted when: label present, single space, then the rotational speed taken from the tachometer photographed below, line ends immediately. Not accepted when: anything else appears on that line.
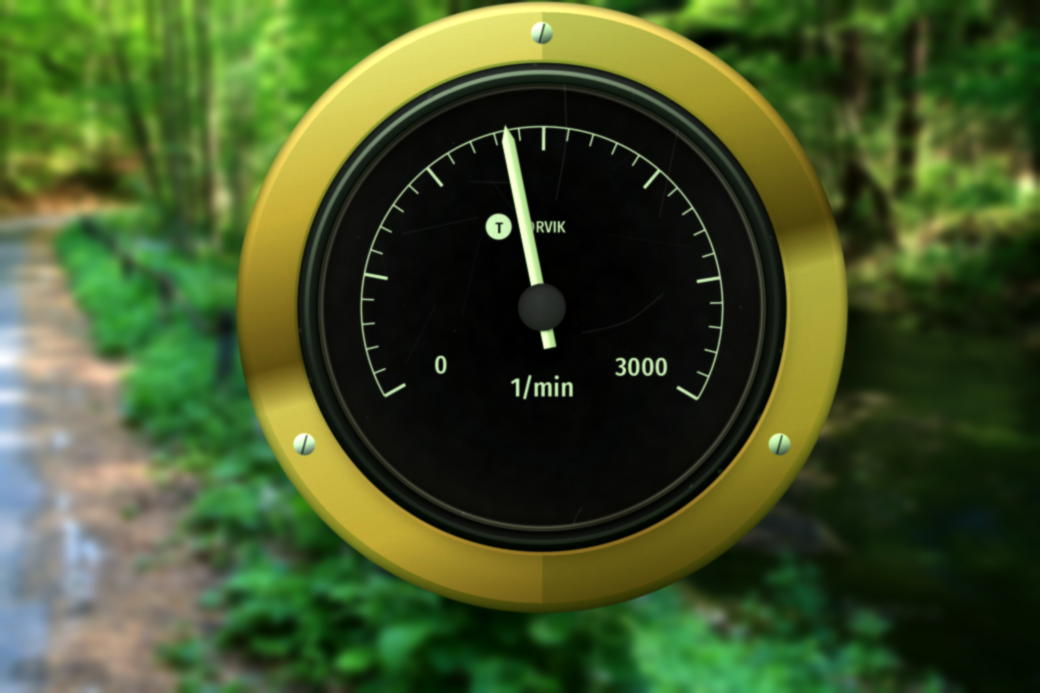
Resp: 1350 rpm
